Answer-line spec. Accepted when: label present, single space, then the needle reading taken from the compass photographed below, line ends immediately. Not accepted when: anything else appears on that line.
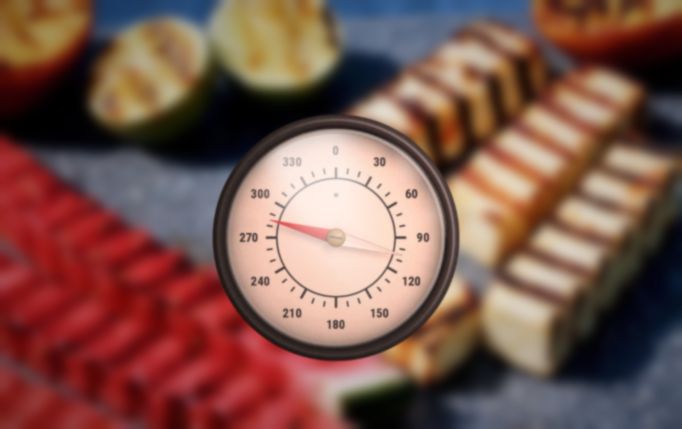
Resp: 285 °
